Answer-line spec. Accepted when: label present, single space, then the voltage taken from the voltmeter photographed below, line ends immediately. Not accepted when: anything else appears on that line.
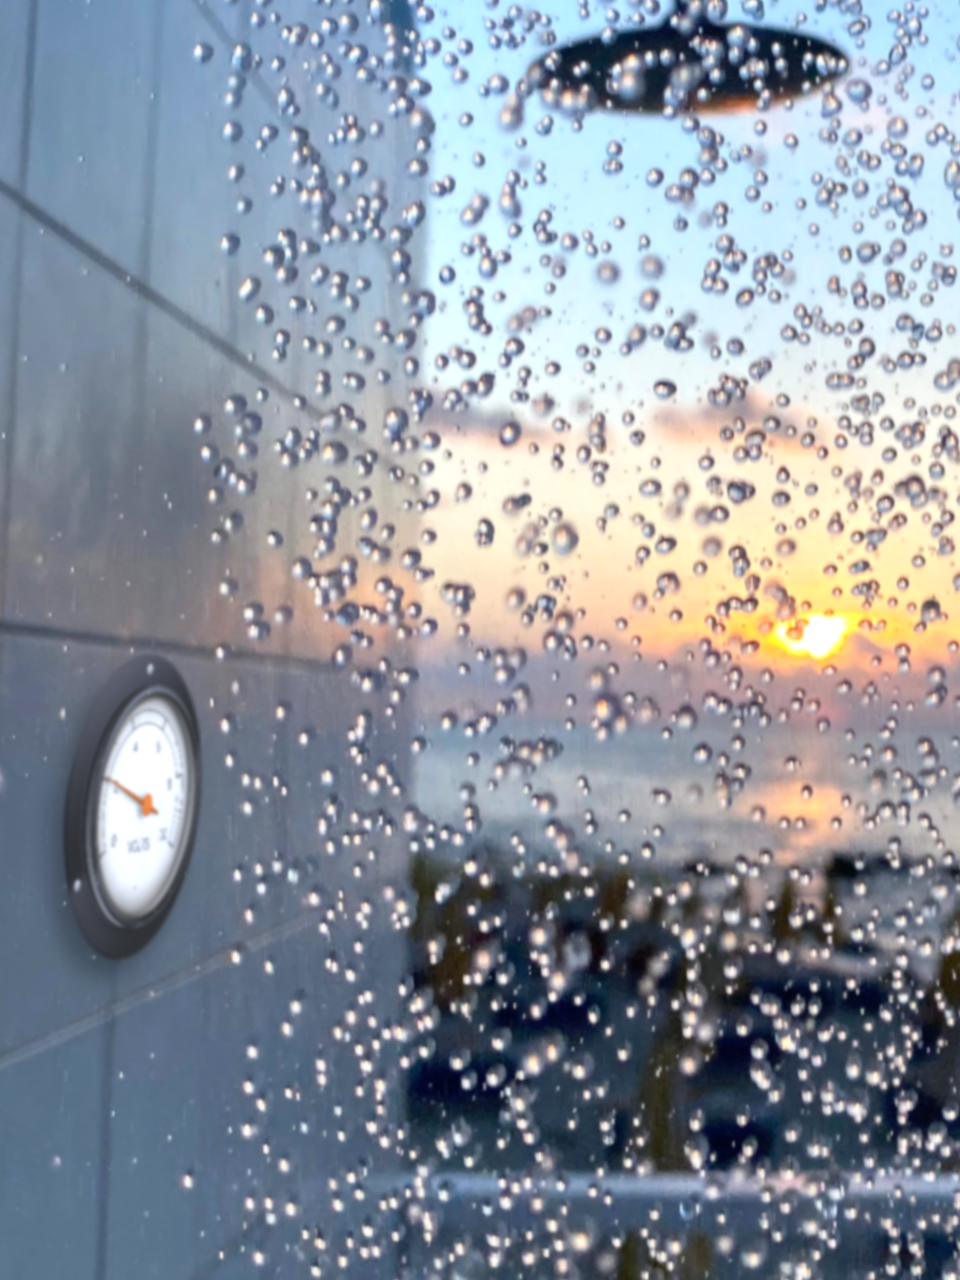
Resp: 2 V
